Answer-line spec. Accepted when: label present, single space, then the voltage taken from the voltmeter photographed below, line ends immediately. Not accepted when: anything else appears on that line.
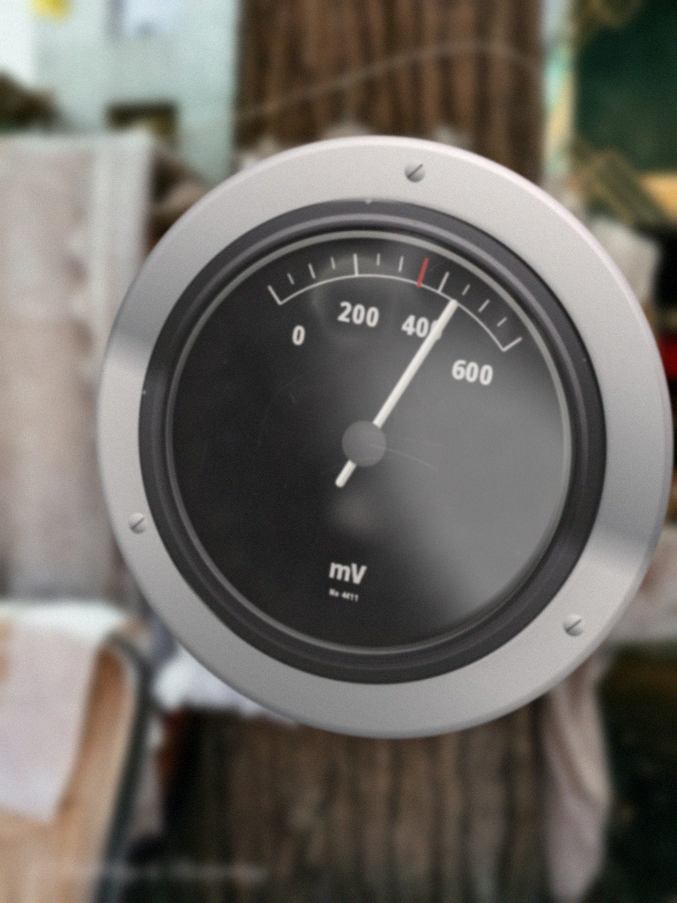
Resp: 450 mV
